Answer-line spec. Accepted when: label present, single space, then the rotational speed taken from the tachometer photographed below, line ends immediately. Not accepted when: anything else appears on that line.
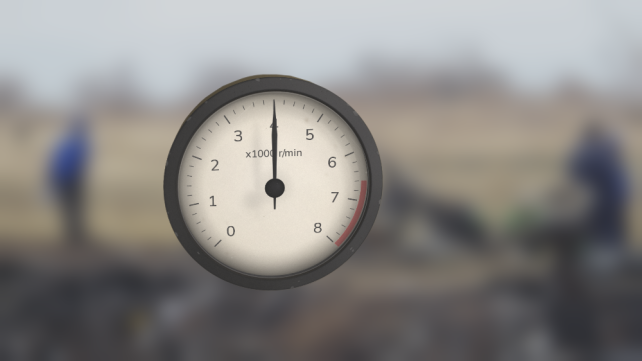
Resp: 4000 rpm
